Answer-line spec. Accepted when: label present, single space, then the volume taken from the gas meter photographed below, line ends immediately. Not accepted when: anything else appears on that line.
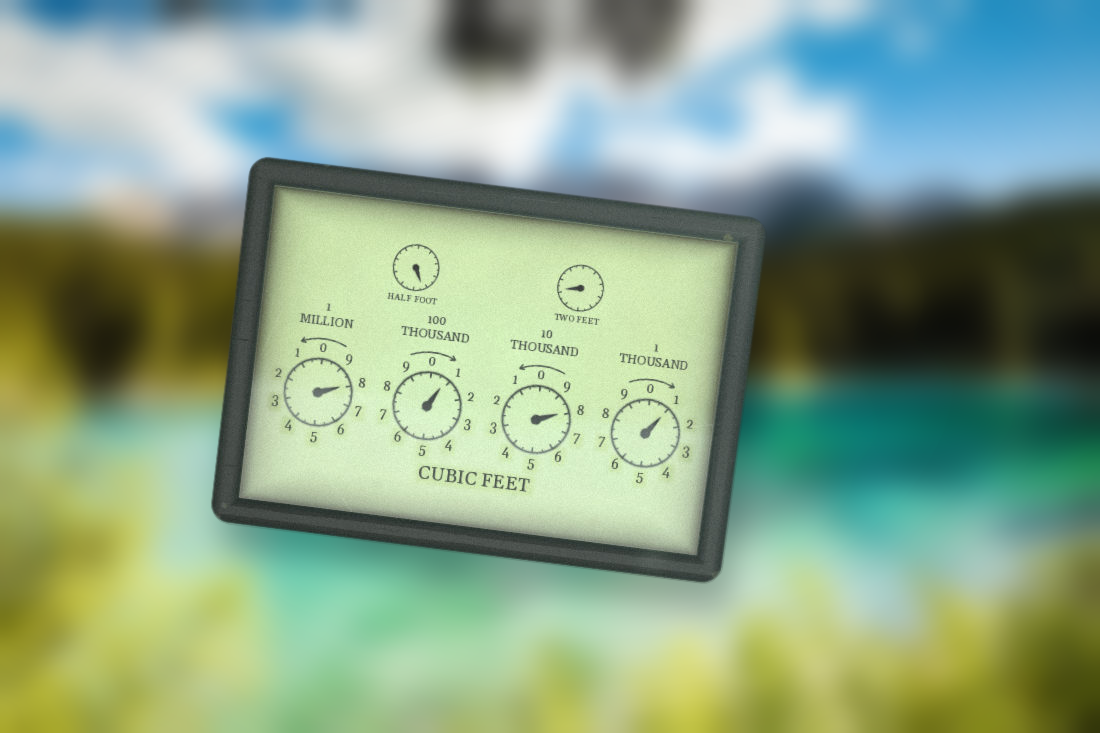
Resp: 808100 ft³
